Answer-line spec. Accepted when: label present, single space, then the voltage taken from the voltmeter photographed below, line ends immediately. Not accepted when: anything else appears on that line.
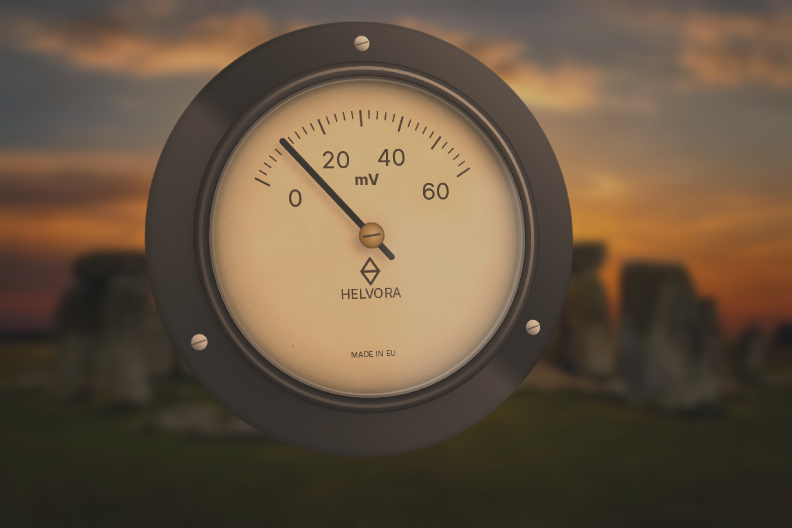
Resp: 10 mV
